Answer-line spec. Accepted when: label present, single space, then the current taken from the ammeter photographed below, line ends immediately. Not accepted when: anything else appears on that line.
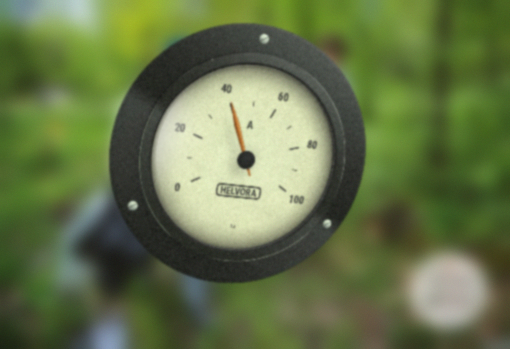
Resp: 40 A
